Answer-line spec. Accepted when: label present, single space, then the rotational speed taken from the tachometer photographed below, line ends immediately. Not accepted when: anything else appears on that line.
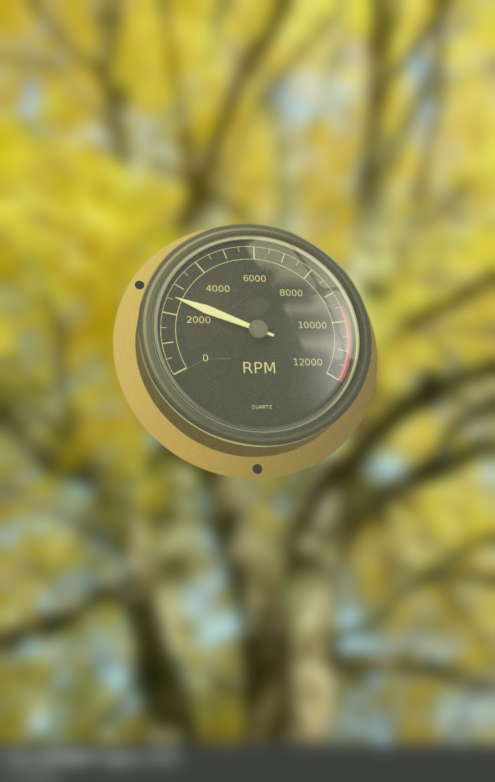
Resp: 2500 rpm
